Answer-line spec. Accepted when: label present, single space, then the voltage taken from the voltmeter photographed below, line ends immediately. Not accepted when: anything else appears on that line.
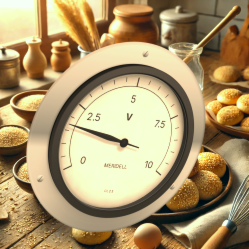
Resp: 1.75 V
